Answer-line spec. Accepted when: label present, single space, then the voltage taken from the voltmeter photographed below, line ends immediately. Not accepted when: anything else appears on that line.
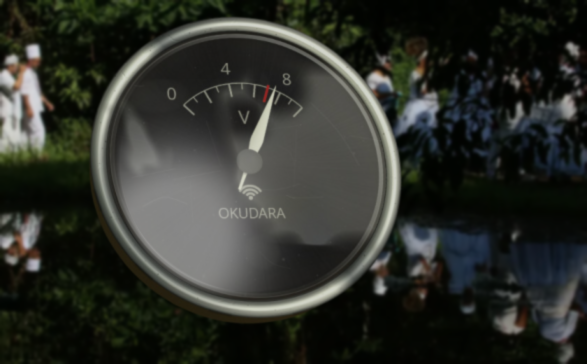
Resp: 7.5 V
